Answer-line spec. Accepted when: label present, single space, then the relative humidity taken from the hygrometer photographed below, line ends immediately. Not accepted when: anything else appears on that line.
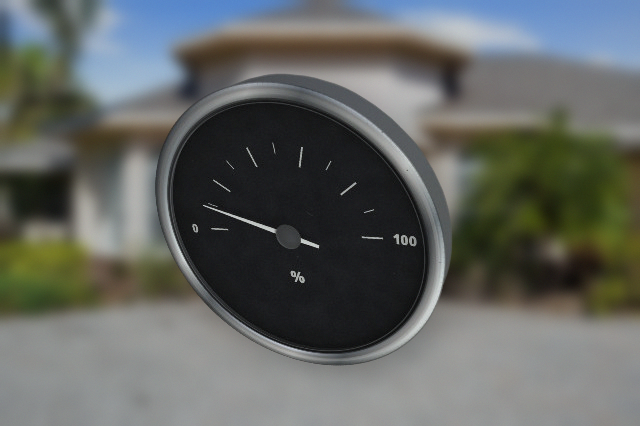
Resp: 10 %
